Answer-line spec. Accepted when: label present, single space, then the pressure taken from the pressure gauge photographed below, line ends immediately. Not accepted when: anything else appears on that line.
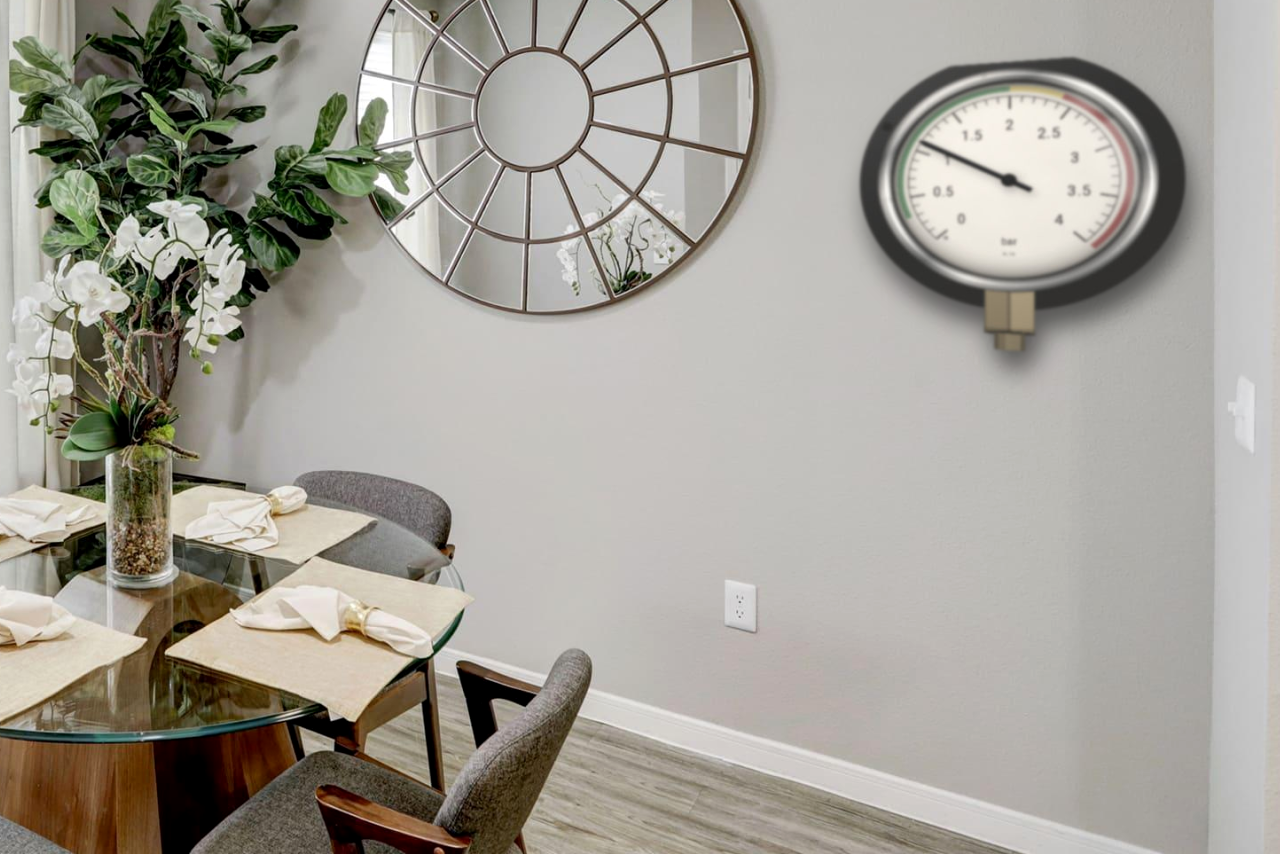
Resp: 1.1 bar
